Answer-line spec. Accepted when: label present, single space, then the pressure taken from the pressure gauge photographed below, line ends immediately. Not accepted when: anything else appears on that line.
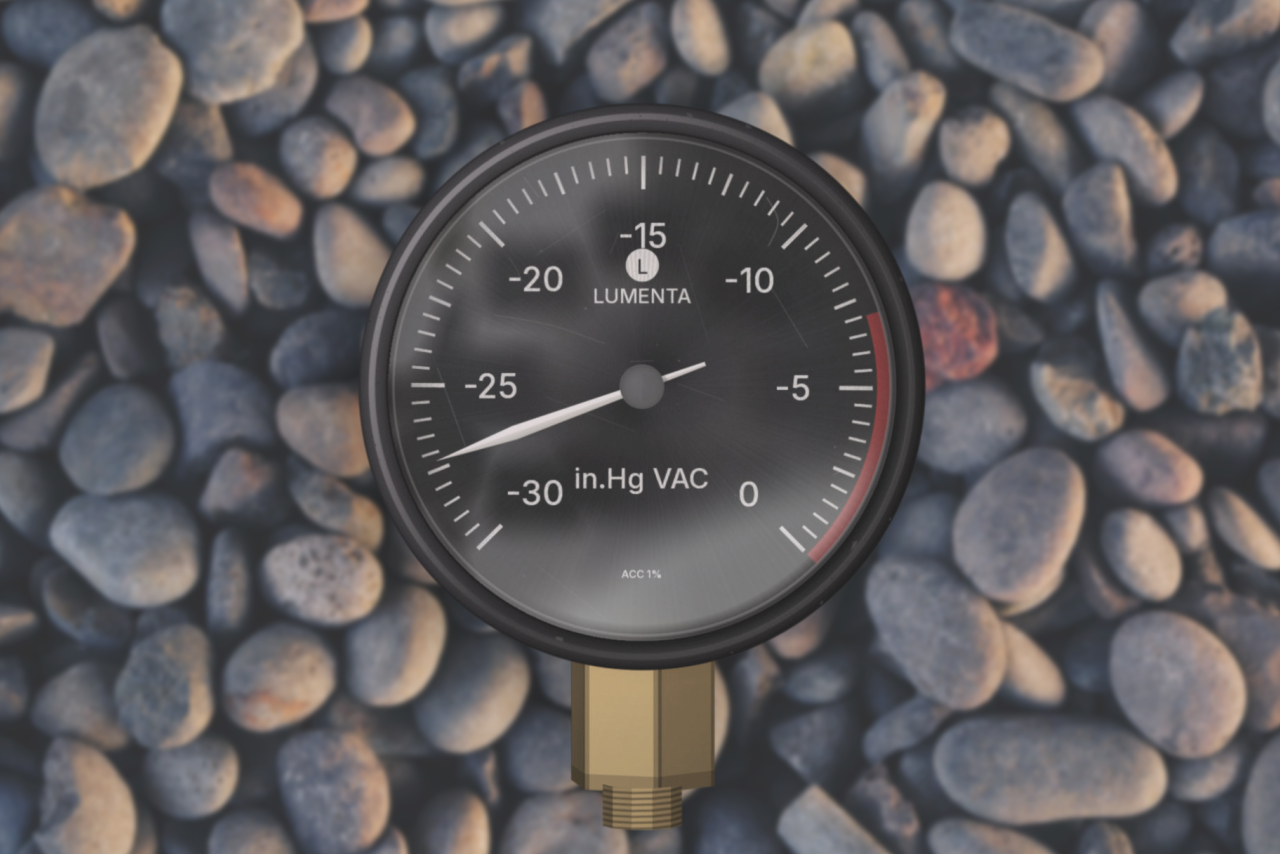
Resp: -27.25 inHg
